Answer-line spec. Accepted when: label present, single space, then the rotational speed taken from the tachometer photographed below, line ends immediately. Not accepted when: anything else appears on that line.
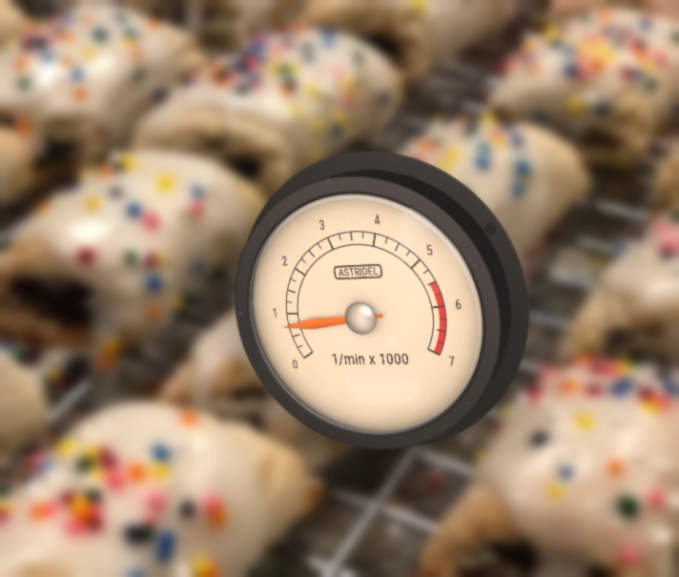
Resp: 750 rpm
